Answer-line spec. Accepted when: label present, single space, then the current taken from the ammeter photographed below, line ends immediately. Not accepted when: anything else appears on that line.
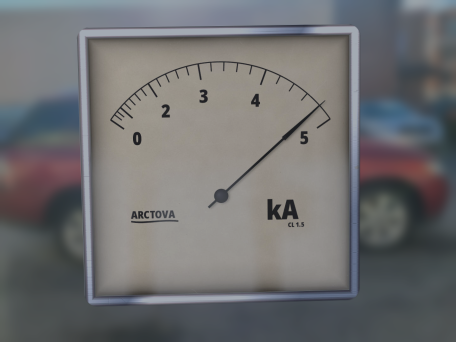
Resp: 4.8 kA
